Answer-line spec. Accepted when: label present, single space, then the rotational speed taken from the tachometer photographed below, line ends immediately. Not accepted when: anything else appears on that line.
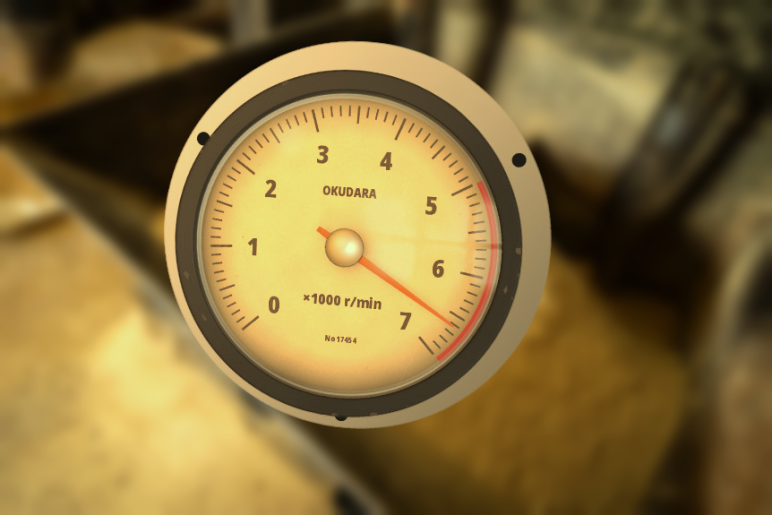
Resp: 6600 rpm
